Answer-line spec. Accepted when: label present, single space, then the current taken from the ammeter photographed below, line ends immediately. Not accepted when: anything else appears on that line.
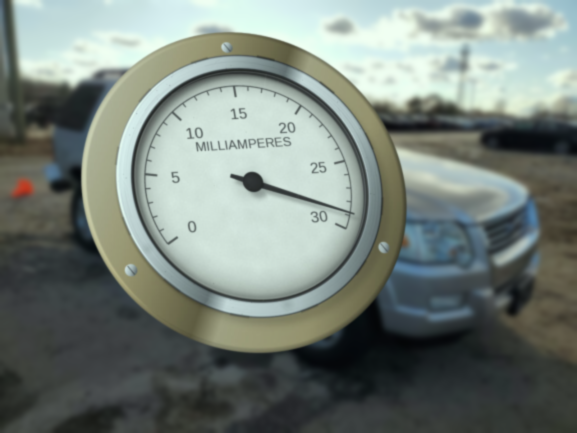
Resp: 29 mA
